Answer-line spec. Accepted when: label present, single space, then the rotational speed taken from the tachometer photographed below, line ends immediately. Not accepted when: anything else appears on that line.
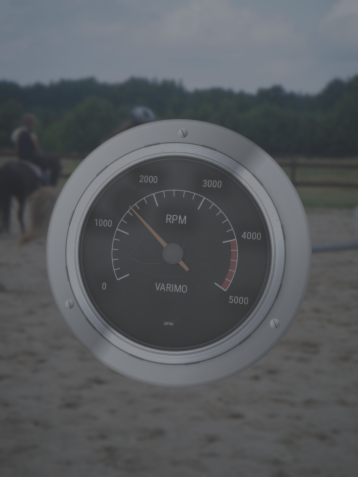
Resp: 1500 rpm
